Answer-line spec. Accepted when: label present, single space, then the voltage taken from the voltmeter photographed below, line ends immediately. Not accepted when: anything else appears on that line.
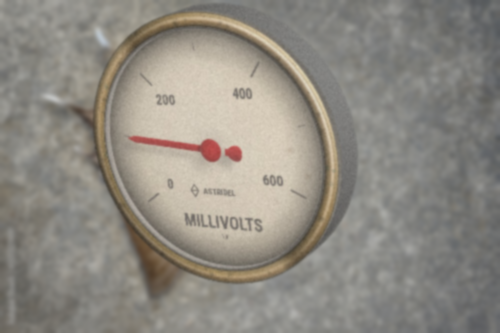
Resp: 100 mV
